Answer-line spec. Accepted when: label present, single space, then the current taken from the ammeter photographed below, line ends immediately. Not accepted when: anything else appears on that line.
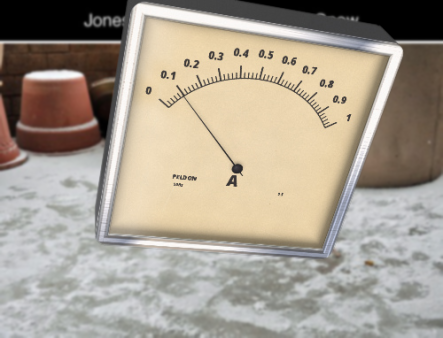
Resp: 0.1 A
